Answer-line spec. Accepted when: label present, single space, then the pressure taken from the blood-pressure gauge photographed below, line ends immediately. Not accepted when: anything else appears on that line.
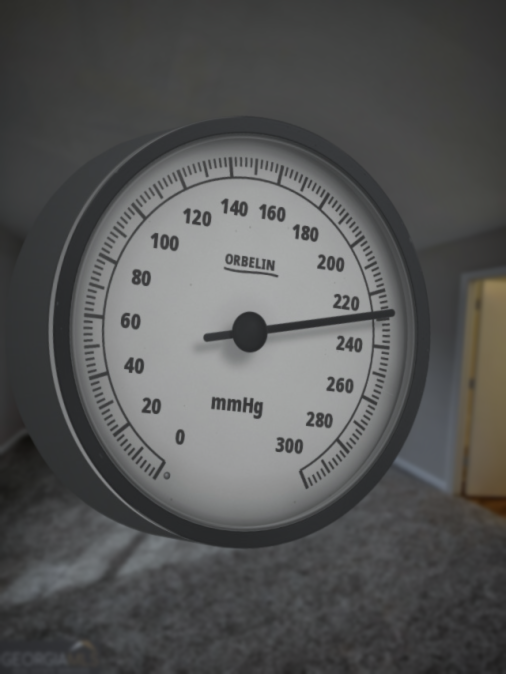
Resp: 228 mmHg
